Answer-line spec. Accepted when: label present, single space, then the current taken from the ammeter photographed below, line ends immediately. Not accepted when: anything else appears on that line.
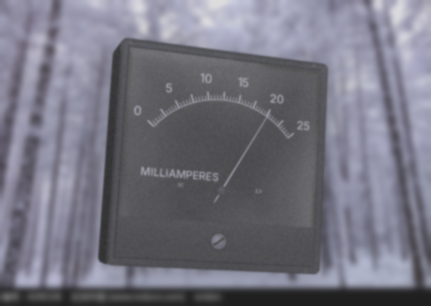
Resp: 20 mA
